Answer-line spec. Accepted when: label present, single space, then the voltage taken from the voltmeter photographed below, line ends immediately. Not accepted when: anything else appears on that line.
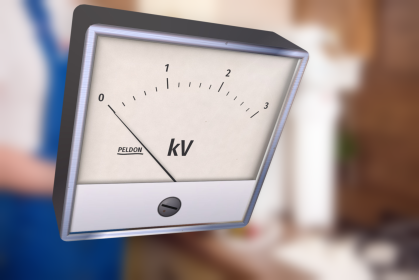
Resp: 0 kV
